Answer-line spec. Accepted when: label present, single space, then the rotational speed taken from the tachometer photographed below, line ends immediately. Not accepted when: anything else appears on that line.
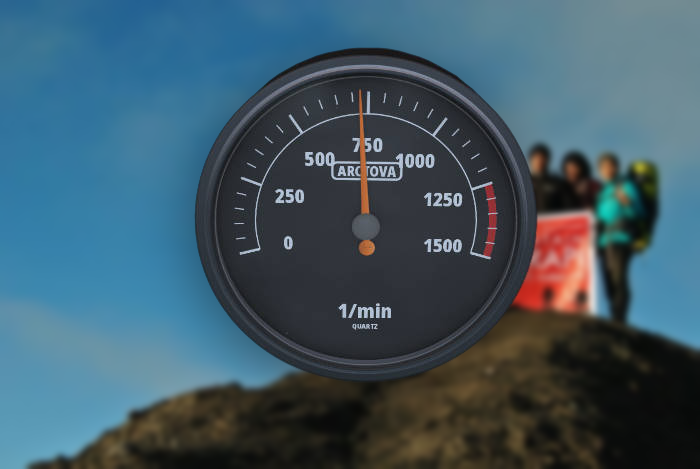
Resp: 725 rpm
